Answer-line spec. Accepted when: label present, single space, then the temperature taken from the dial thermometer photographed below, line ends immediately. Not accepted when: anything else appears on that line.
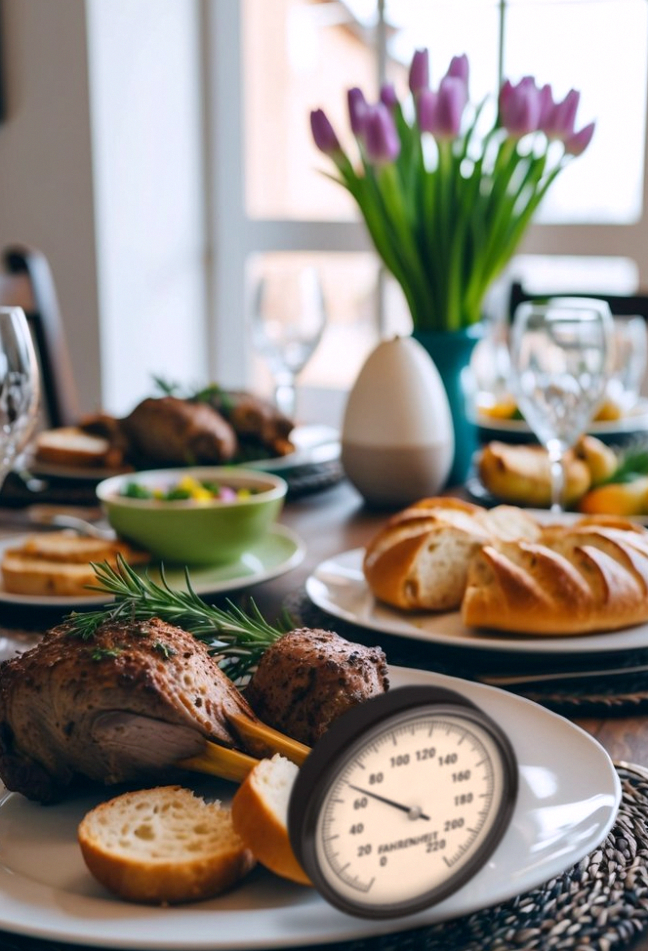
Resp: 70 °F
